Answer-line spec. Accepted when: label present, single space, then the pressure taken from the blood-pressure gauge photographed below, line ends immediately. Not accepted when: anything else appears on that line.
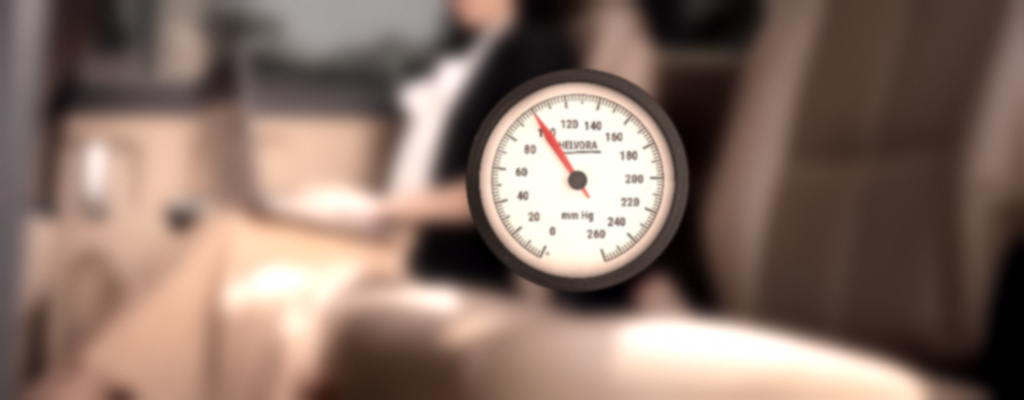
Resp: 100 mmHg
